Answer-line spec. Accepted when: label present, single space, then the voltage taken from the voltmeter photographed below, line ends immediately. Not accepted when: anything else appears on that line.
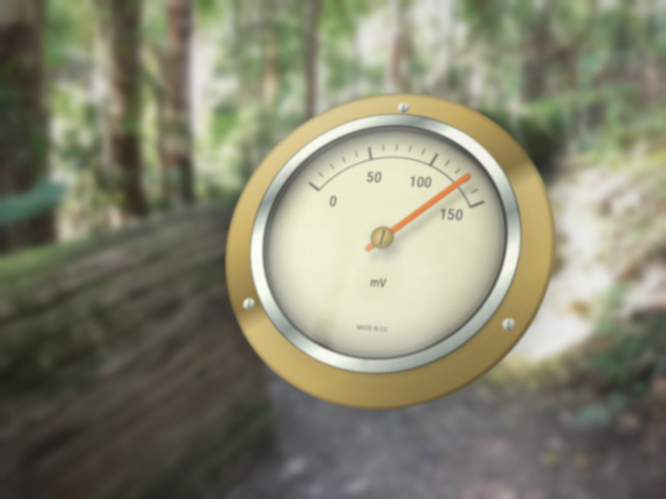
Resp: 130 mV
